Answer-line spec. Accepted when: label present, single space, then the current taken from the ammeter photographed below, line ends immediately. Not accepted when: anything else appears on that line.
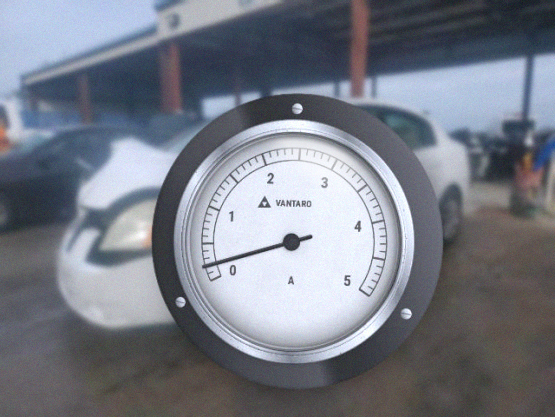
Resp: 0.2 A
